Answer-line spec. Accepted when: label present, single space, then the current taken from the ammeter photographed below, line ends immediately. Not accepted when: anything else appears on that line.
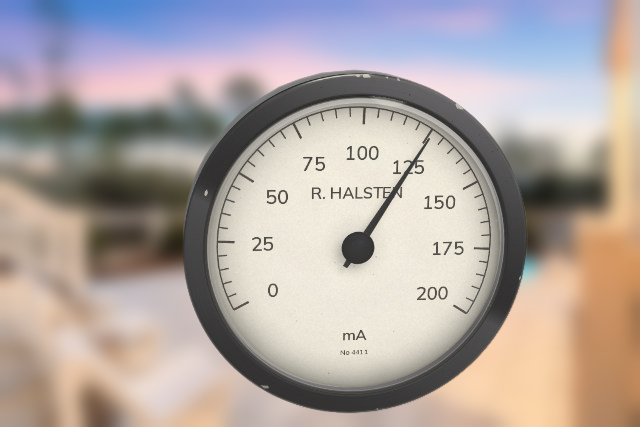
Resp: 125 mA
